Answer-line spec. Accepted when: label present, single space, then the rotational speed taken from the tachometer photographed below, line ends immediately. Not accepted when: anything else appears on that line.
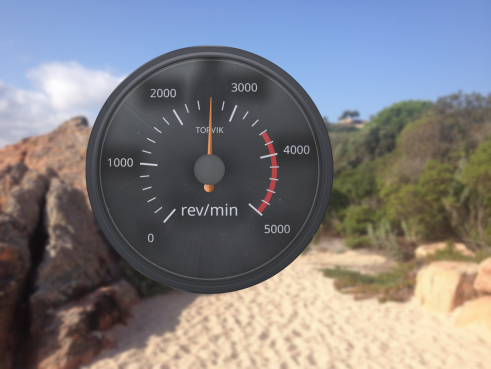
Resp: 2600 rpm
